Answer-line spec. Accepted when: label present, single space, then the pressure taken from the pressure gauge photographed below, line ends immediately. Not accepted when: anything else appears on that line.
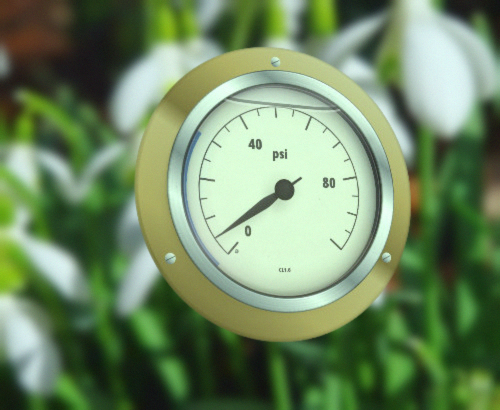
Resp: 5 psi
